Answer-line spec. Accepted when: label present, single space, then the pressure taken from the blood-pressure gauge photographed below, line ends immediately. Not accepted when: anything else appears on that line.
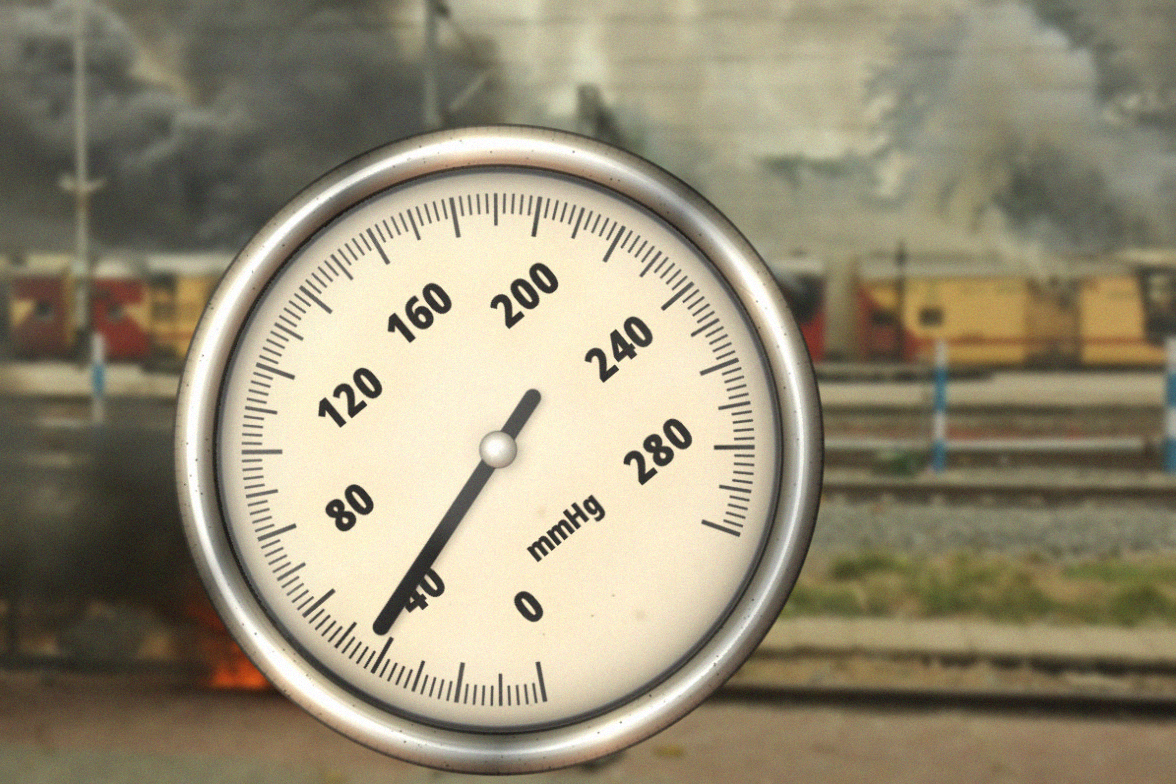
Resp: 44 mmHg
